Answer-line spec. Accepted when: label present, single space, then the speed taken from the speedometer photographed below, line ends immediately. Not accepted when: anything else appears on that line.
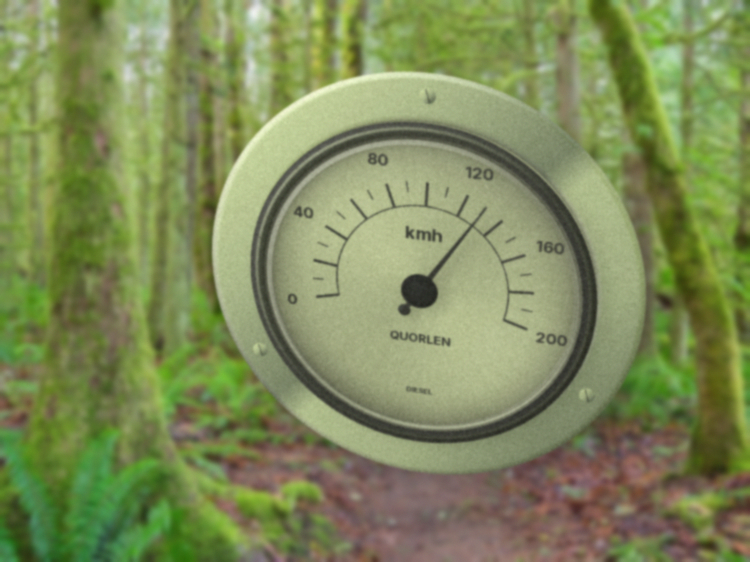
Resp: 130 km/h
